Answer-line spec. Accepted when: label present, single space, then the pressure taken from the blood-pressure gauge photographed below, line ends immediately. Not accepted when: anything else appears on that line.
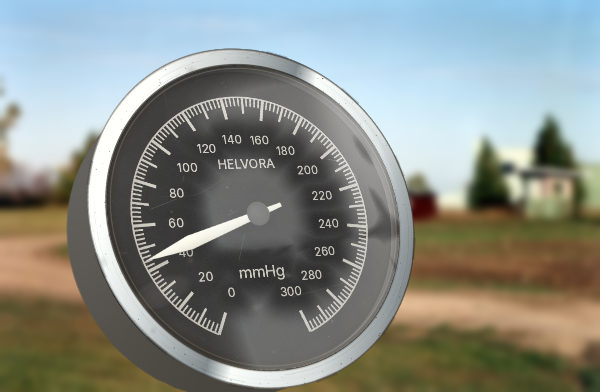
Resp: 44 mmHg
